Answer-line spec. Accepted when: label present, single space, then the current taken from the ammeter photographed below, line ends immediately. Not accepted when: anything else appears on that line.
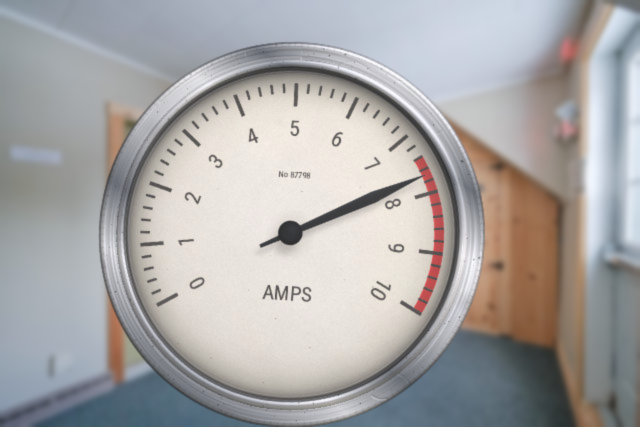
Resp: 7.7 A
